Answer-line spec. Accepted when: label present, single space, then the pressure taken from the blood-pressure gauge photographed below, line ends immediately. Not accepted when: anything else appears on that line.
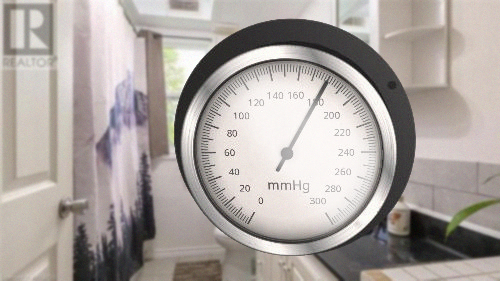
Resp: 180 mmHg
